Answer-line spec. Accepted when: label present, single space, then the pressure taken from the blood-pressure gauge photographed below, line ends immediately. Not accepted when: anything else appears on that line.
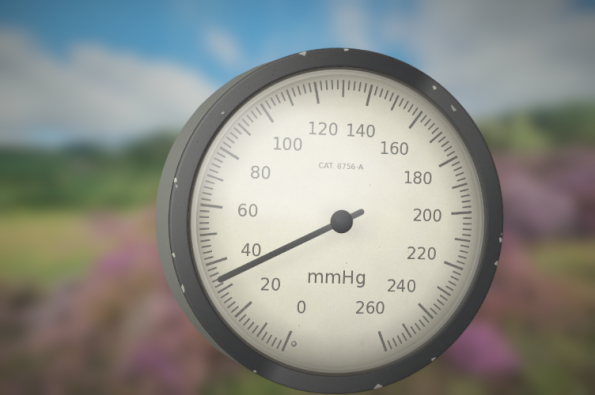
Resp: 34 mmHg
